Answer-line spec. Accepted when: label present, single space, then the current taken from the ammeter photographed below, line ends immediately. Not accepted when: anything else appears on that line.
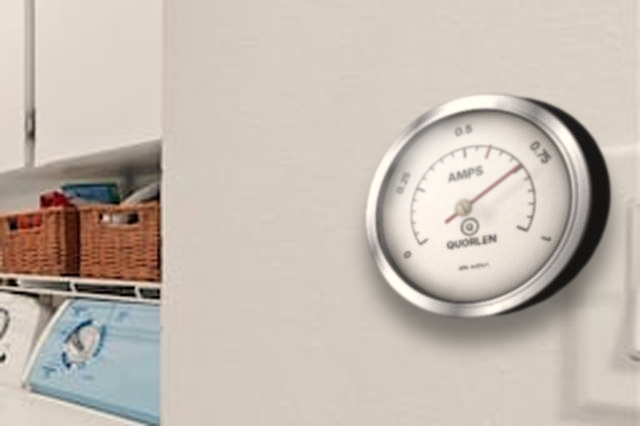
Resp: 0.75 A
